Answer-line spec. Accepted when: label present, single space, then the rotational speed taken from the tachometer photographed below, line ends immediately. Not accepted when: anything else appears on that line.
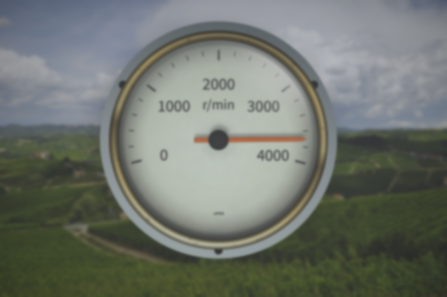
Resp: 3700 rpm
